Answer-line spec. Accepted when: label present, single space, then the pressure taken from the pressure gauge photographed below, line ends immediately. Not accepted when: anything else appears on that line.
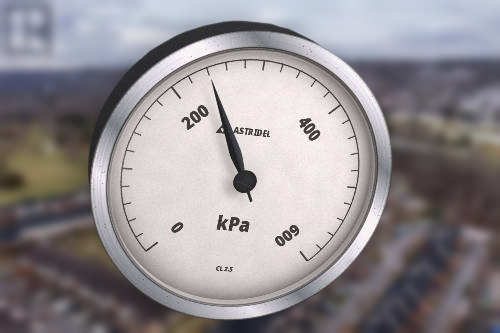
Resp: 240 kPa
